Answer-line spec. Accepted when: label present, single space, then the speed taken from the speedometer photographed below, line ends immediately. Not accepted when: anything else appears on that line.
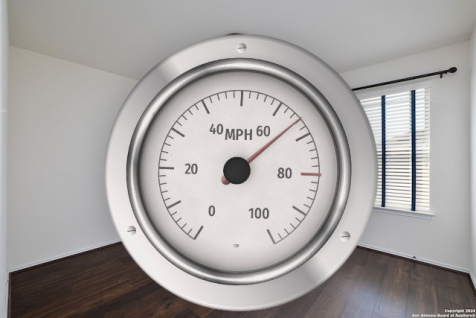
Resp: 66 mph
